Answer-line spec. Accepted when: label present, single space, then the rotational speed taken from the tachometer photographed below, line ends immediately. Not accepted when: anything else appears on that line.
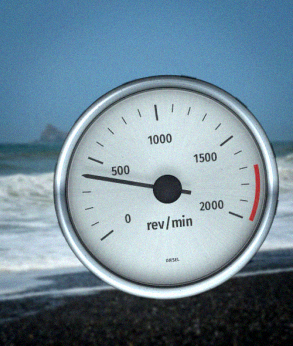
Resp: 400 rpm
